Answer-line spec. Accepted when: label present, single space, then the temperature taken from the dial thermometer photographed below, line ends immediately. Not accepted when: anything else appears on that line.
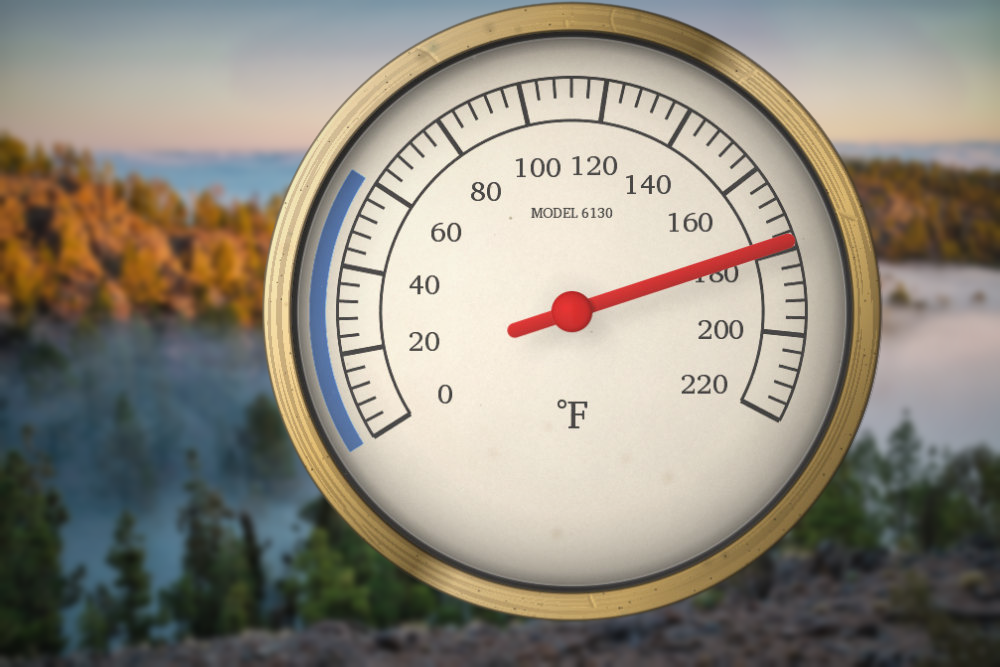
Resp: 178 °F
